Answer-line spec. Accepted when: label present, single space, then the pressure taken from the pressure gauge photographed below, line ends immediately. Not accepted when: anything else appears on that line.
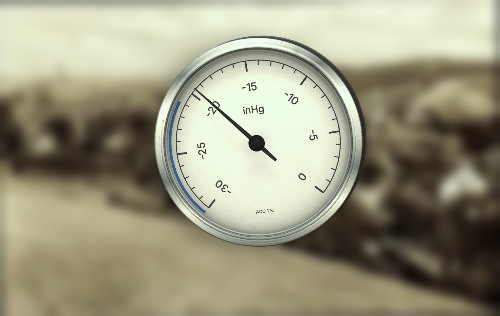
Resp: -19.5 inHg
